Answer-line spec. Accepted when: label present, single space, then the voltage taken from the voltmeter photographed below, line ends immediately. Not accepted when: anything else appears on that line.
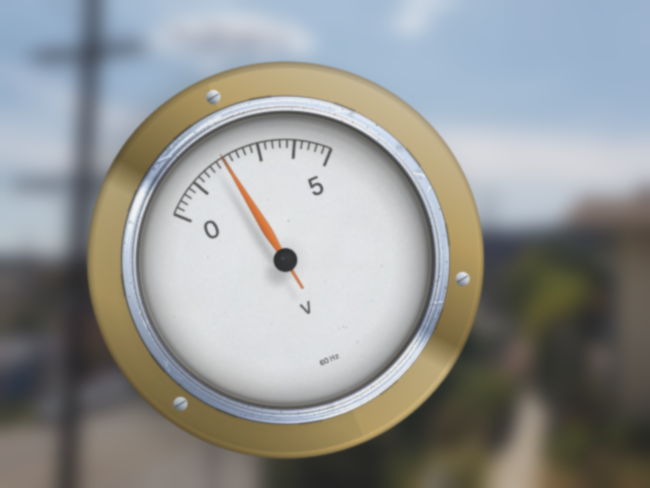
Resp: 2 V
